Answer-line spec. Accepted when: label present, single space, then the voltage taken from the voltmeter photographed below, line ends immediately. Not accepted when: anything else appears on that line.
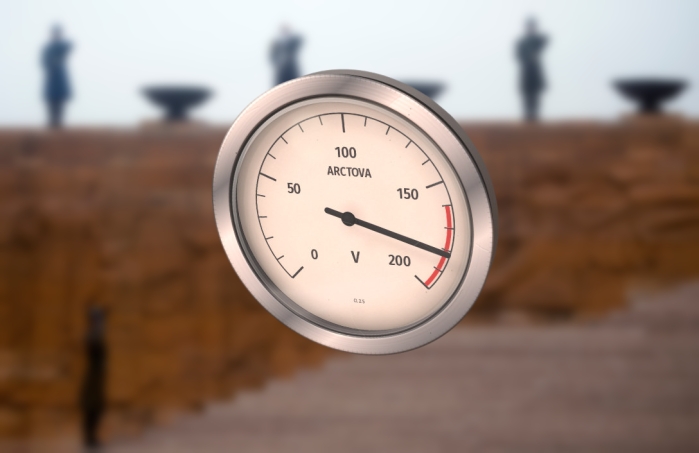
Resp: 180 V
